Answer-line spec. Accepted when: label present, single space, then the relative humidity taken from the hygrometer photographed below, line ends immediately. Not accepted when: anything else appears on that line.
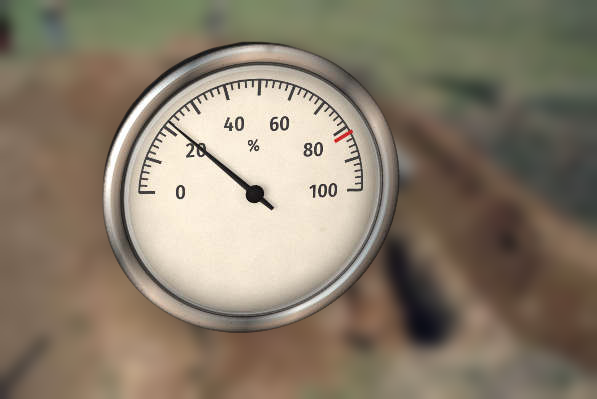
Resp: 22 %
